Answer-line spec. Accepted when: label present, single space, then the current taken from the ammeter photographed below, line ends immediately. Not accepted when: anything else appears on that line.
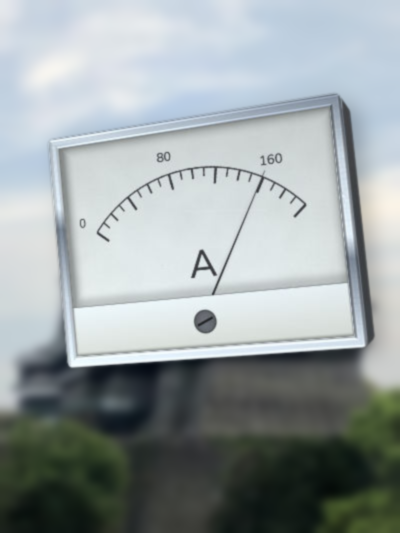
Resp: 160 A
